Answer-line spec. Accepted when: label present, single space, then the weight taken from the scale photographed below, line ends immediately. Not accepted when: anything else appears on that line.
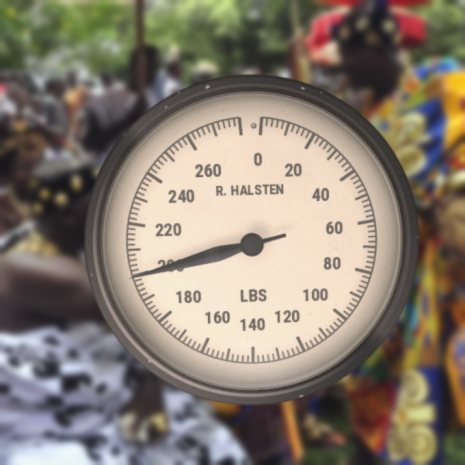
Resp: 200 lb
